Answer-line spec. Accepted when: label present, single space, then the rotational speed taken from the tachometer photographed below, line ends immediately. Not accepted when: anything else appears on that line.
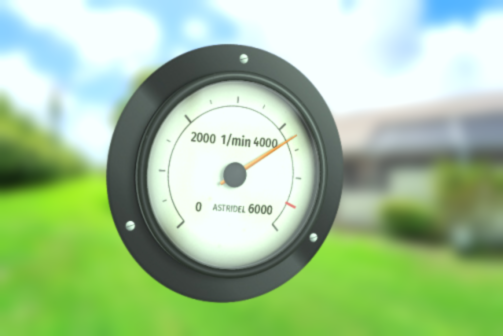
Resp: 4250 rpm
